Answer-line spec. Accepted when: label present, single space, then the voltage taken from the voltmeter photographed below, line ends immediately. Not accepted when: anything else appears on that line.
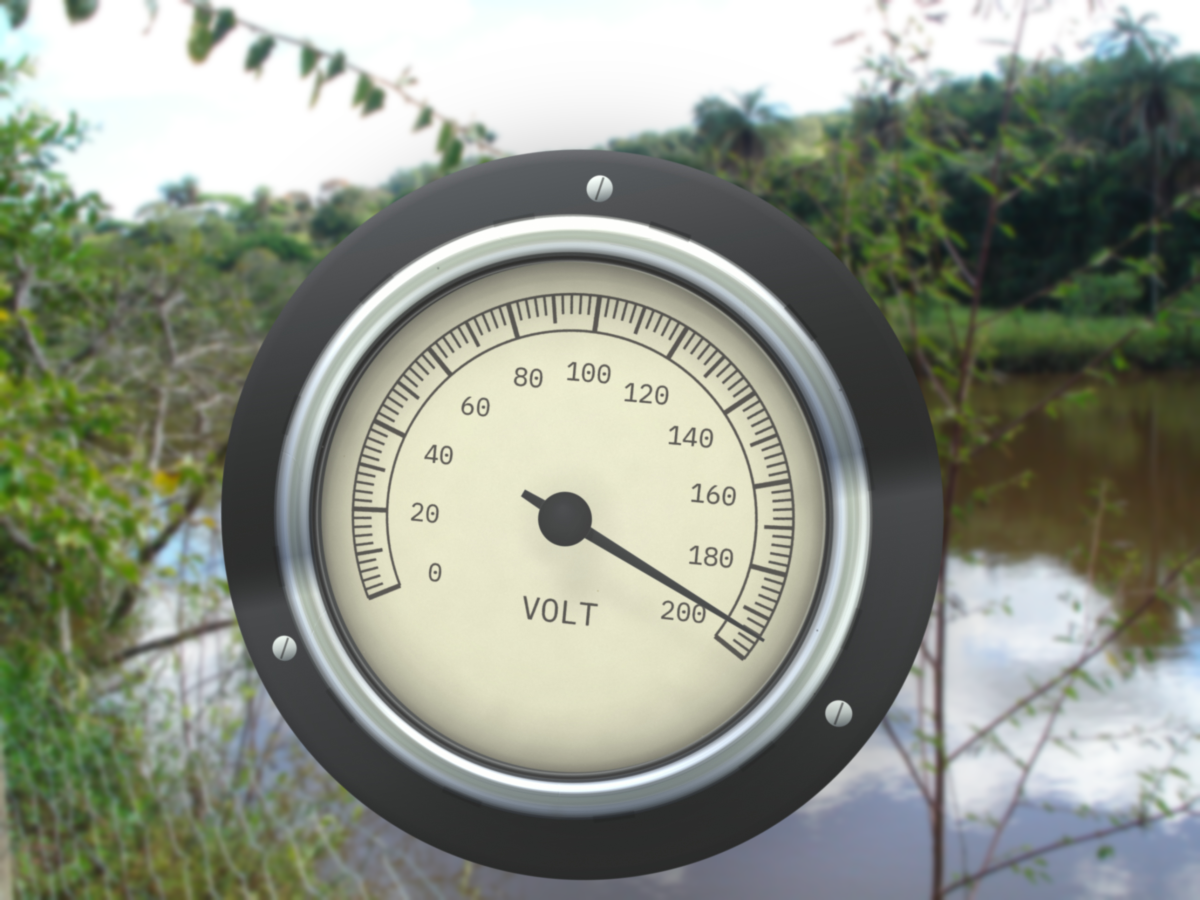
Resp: 194 V
